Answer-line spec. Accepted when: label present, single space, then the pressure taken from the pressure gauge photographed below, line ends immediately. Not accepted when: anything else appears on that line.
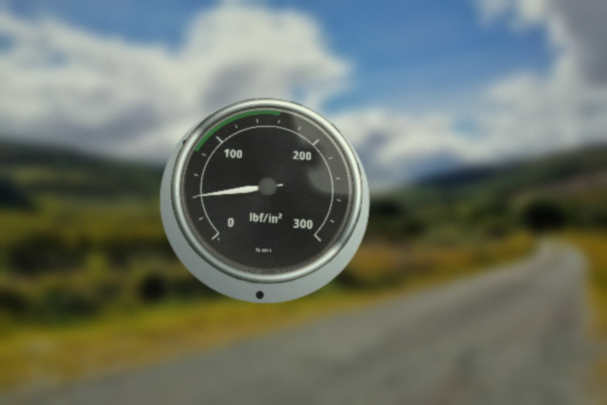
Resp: 40 psi
